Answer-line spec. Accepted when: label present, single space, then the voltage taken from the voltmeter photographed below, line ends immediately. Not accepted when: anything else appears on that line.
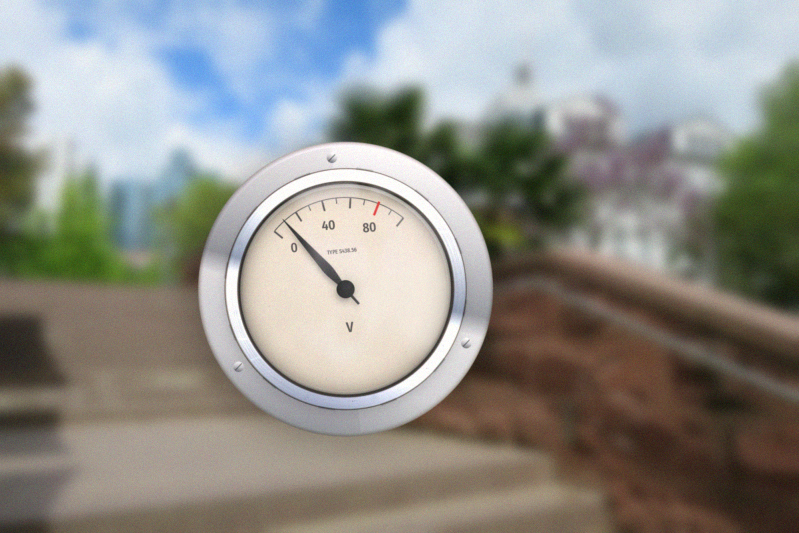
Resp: 10 V
